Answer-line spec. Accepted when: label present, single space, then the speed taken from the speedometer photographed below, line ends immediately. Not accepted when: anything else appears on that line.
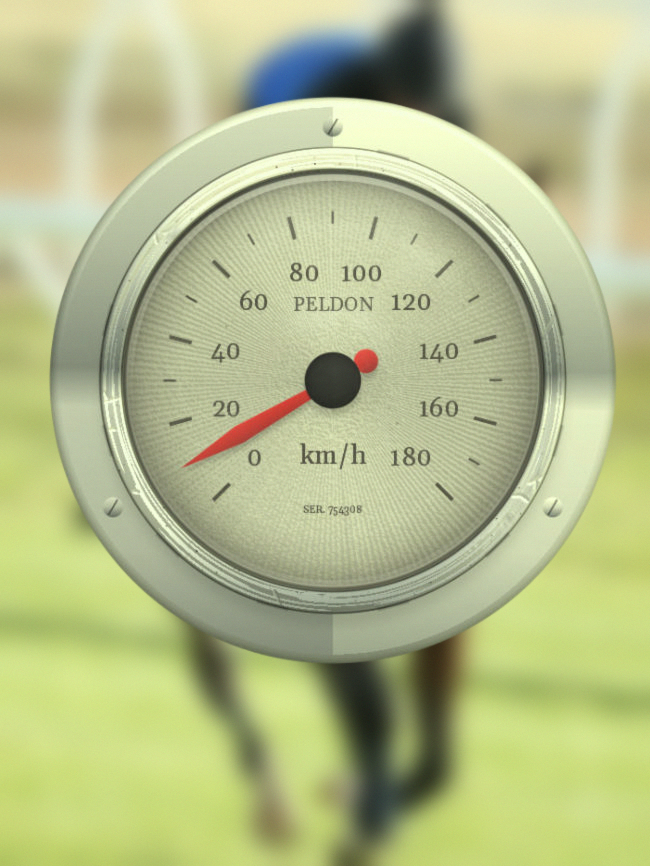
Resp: 10 km/h
